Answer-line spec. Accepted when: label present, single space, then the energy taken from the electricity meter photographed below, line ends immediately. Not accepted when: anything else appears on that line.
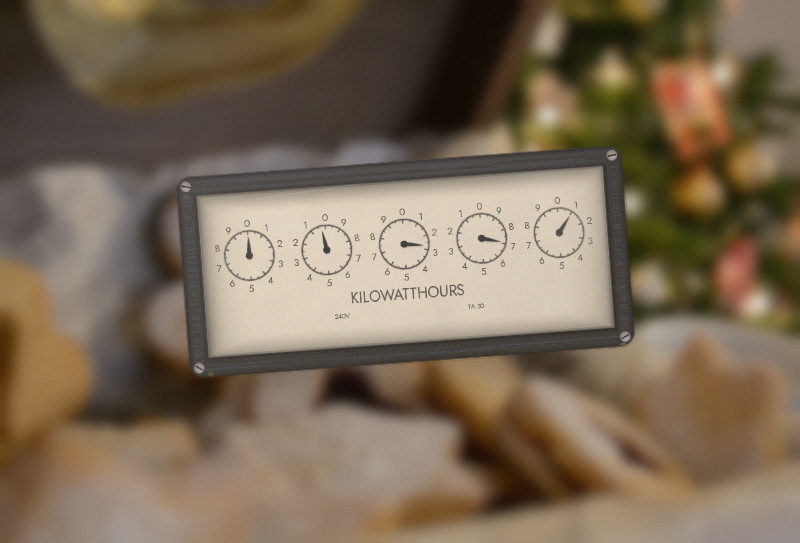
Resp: 271 kWh
